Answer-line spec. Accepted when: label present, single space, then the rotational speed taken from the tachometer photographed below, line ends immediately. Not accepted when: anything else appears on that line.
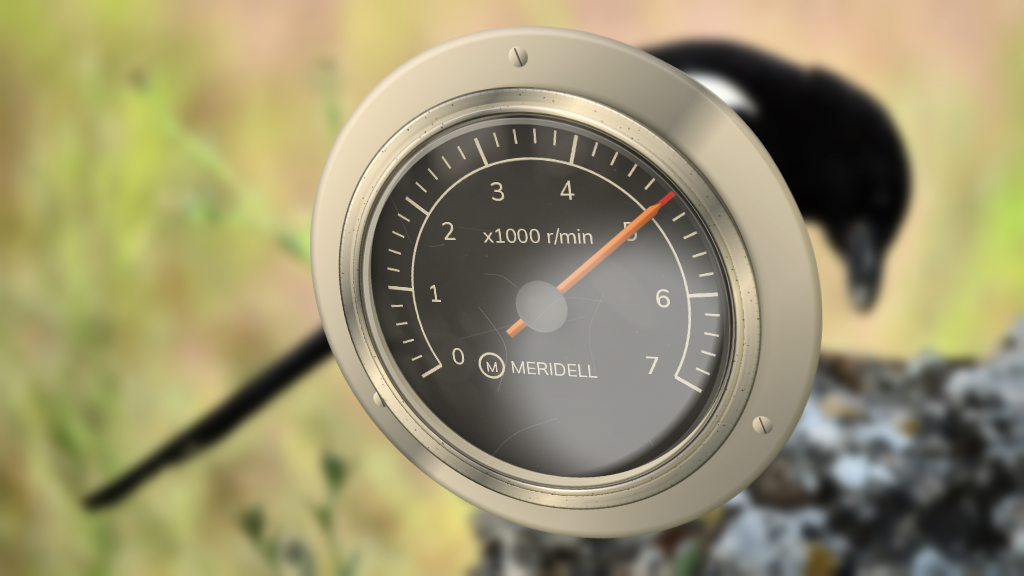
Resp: 5000 rpm
